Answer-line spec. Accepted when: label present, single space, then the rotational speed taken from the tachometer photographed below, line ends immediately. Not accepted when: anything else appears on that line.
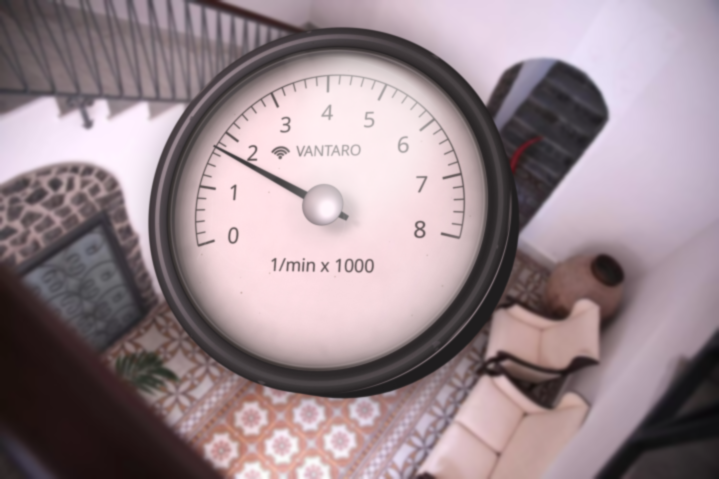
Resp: 1700 rpm
